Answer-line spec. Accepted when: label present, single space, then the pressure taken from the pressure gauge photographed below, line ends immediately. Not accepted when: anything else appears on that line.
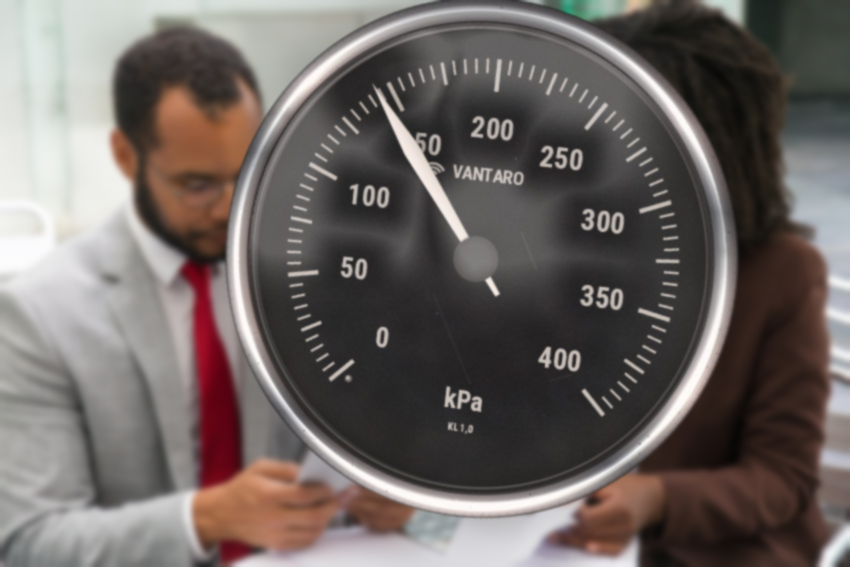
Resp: 145 kPa
